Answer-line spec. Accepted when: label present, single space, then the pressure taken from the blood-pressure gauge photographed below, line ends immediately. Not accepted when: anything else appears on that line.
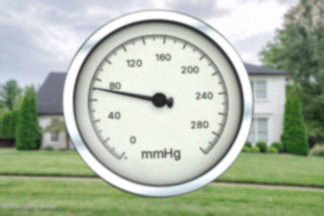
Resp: 70 mmHg
